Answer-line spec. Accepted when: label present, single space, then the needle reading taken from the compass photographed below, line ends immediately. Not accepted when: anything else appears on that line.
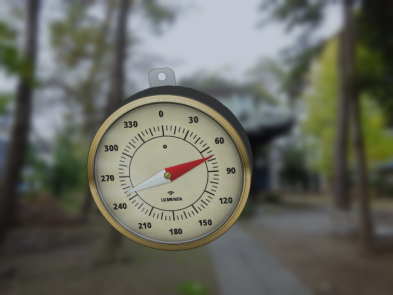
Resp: 70 °
